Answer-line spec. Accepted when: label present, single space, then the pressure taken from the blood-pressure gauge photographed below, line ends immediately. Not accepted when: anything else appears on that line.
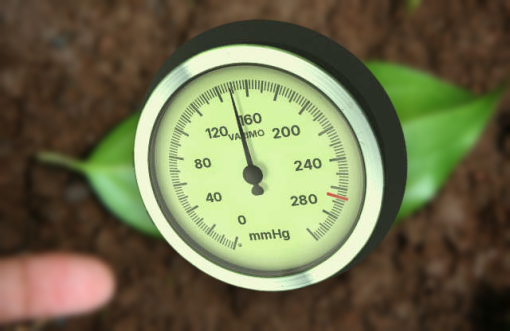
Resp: 150 mmHg
